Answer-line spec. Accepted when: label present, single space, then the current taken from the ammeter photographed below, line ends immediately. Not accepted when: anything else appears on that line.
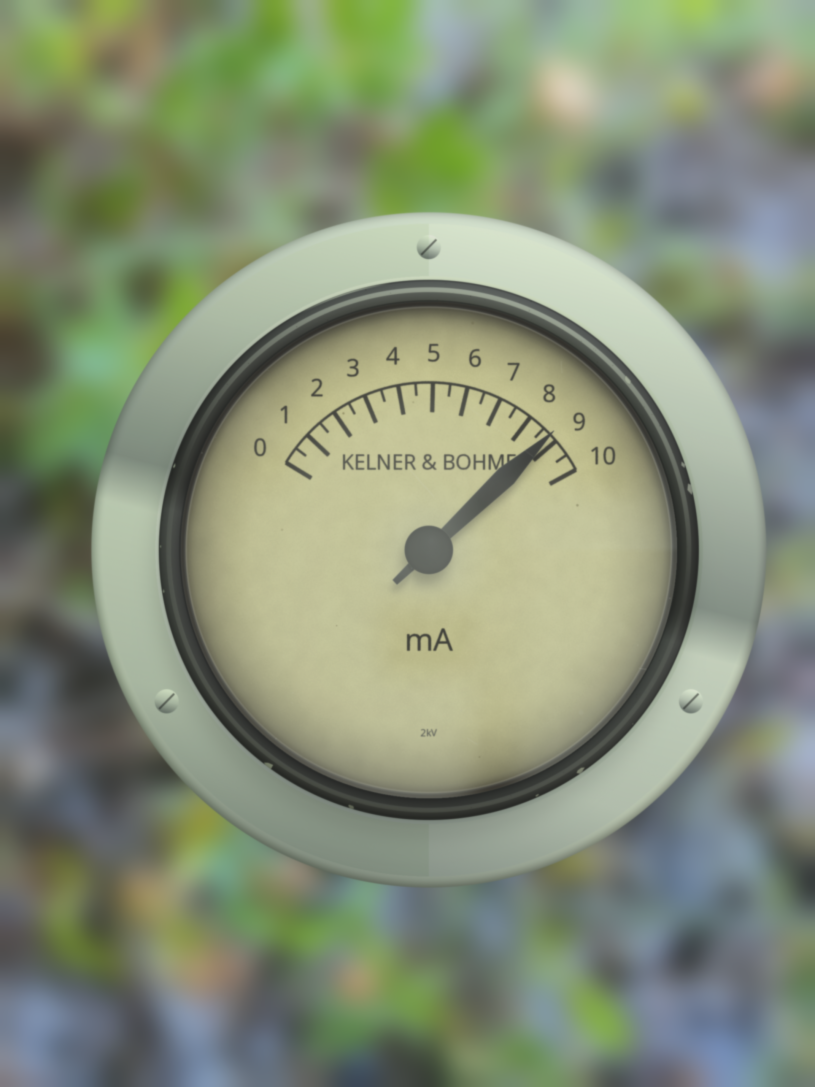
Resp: 8.75 mA
